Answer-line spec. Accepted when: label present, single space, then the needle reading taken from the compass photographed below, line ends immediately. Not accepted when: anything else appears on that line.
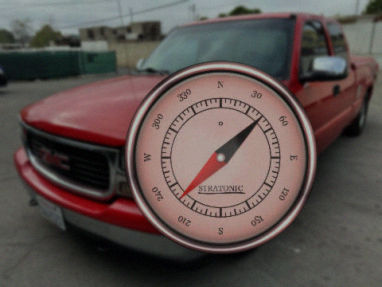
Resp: 225 °
